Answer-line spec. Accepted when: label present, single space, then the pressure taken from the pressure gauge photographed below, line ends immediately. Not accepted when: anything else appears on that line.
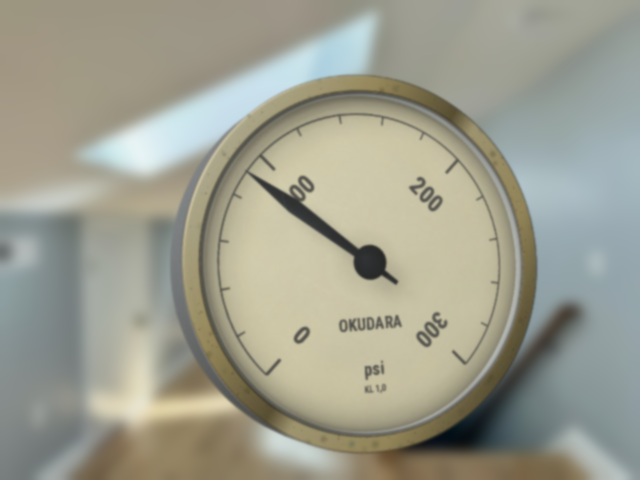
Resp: 90 psi
